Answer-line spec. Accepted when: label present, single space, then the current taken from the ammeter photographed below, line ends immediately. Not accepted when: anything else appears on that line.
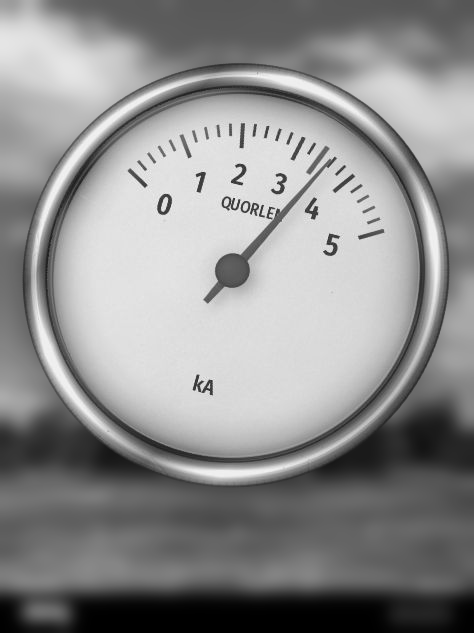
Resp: 3.6 kA
